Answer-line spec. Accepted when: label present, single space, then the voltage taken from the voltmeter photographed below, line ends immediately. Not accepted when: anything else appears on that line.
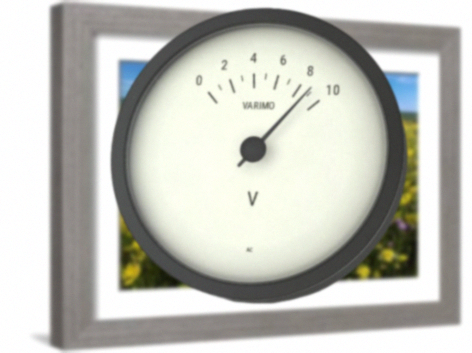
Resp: 9 V
